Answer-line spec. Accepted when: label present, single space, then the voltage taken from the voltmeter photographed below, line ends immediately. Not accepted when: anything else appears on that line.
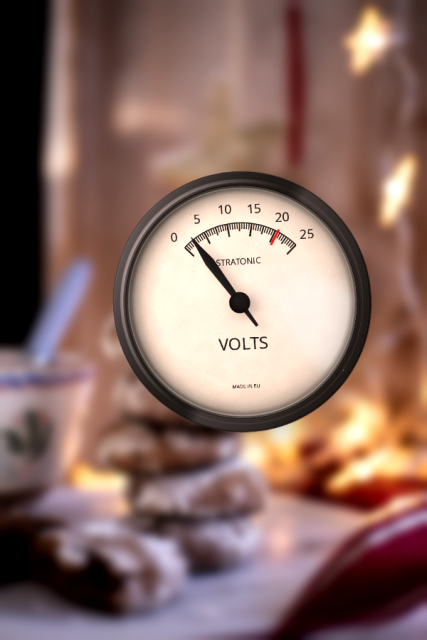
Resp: 2.5 V
